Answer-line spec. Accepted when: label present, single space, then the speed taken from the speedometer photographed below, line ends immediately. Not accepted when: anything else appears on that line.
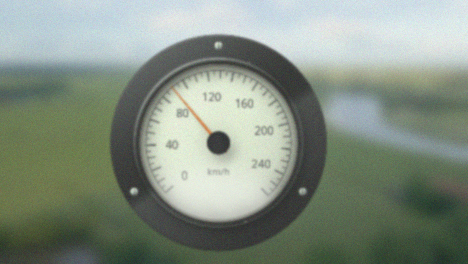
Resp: 90 km/h
